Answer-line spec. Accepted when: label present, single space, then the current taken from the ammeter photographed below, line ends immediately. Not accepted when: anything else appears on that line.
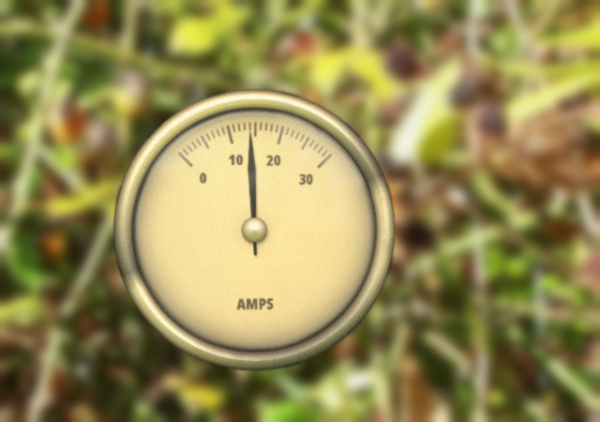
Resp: 14 A
